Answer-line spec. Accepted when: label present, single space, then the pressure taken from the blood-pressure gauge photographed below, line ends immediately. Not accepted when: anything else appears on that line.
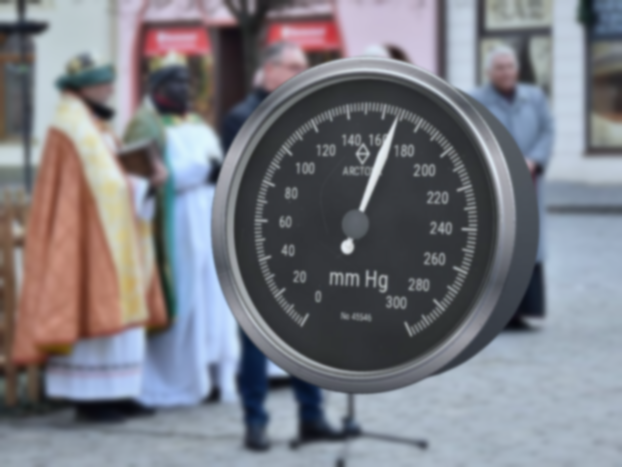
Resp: 170 mmHg
